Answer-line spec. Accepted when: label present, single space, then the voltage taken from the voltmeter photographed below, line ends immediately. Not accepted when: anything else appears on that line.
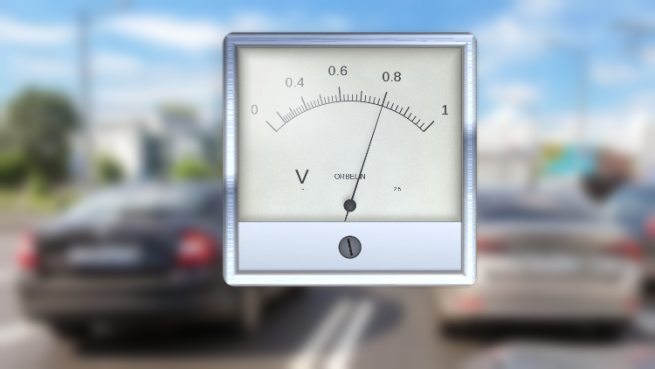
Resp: 0.8 V
